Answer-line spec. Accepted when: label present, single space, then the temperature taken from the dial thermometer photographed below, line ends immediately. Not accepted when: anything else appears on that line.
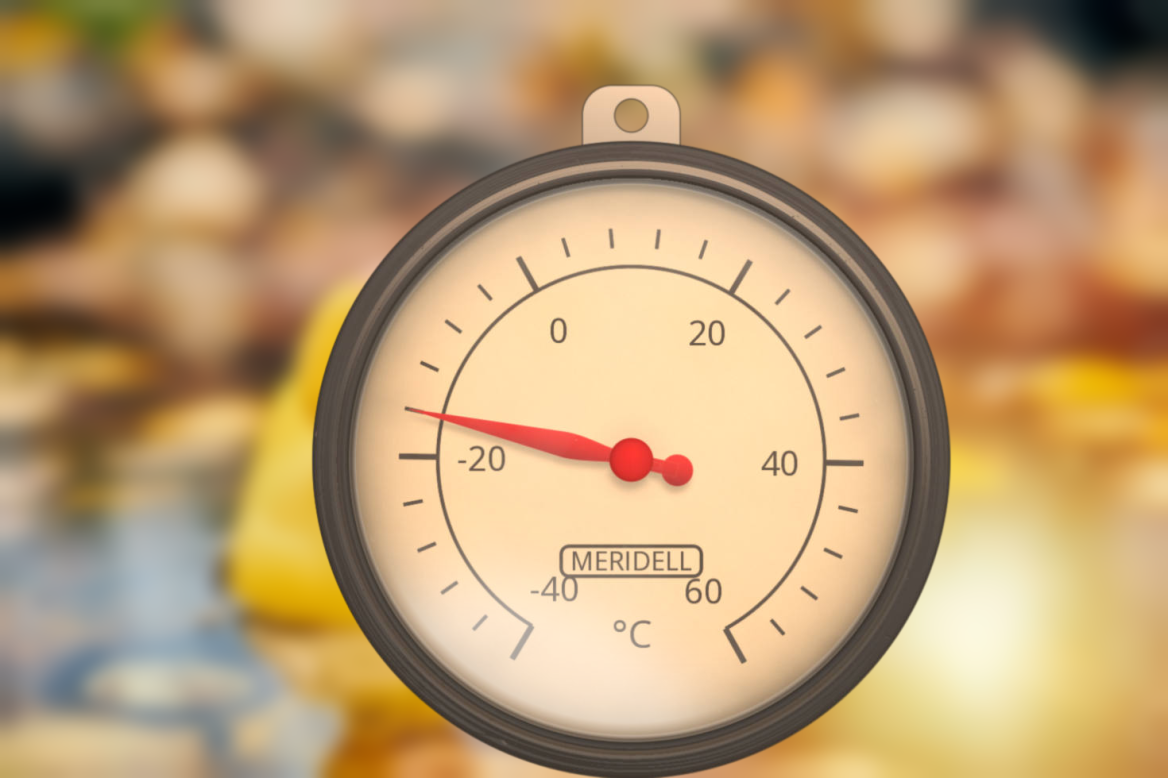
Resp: -16 °C
